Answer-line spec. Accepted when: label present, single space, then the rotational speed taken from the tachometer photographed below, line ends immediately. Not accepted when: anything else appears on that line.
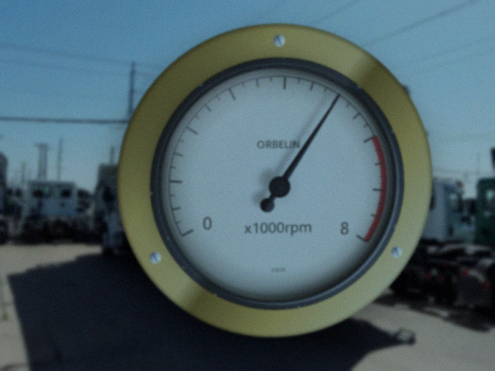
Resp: 5000 rpm
